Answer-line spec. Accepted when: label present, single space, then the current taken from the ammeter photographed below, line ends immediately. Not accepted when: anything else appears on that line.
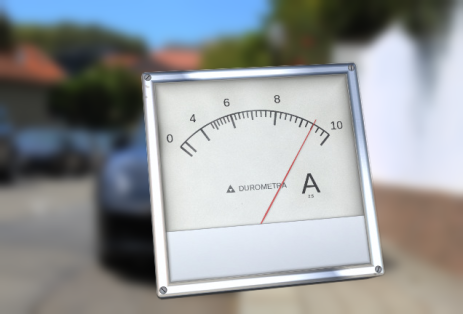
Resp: 9.4 A
